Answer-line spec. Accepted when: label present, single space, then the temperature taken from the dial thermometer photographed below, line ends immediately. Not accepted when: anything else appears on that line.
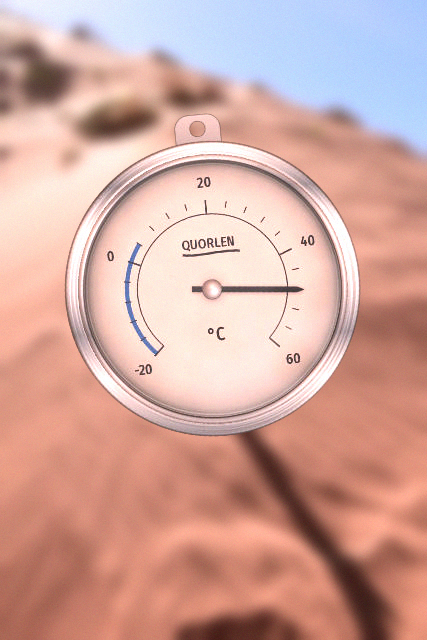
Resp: 48 °C
